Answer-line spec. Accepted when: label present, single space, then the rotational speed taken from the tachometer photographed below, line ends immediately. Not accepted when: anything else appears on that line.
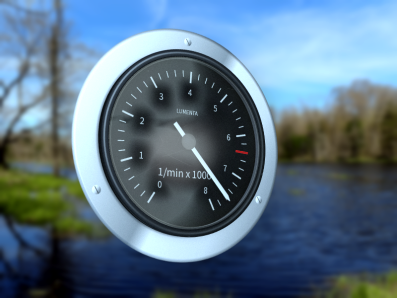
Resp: 7600 rpm
